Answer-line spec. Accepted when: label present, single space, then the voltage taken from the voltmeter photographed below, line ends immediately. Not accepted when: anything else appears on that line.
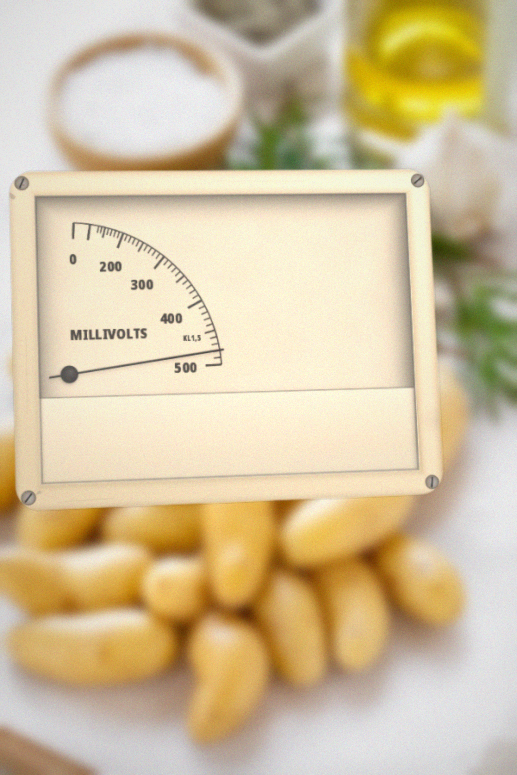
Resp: 480 mV
